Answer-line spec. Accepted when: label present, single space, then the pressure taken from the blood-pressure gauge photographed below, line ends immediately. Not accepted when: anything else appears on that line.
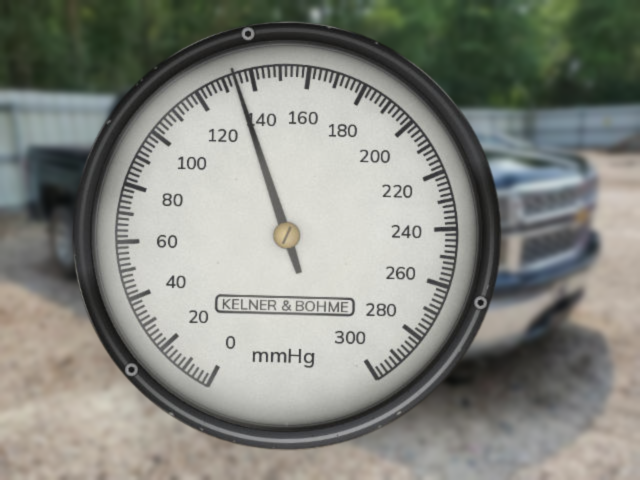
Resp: 134 mmHg
